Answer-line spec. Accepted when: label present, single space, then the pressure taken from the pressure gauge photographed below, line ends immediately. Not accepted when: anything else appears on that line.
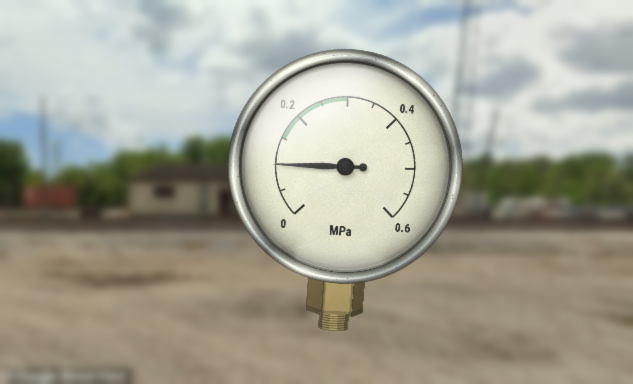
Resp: 0.1 MPa
